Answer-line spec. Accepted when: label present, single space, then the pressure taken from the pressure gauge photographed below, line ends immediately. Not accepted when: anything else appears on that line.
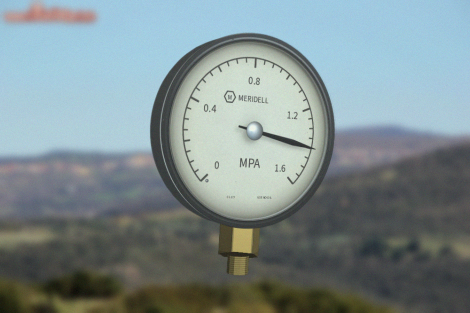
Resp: 1.4 MPa
